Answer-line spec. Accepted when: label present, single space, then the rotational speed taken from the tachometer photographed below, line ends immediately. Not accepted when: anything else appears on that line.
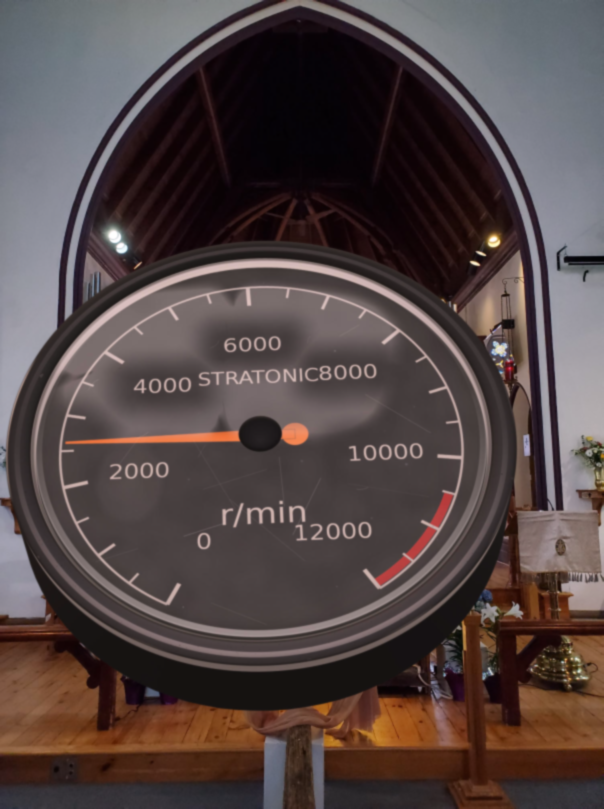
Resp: 2500 rpm
